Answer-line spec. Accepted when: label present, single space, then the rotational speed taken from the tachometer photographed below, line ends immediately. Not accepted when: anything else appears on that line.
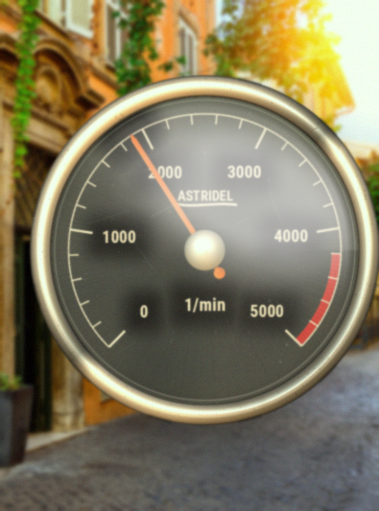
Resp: 1900 rpm
